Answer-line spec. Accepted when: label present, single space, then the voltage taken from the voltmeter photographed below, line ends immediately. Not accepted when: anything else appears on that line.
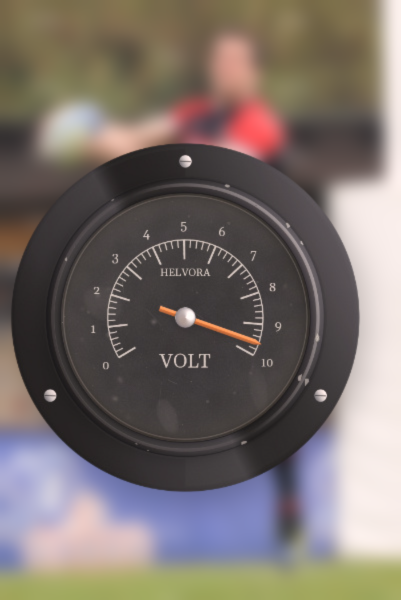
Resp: 9.6 V
